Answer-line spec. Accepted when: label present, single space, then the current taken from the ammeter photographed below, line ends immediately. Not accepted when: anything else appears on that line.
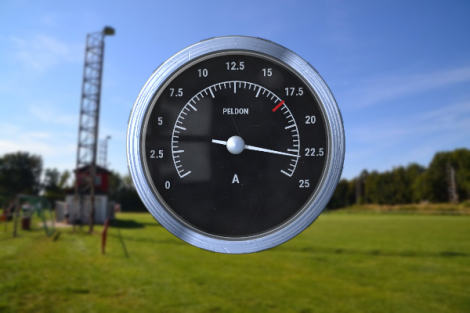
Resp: 23 A
